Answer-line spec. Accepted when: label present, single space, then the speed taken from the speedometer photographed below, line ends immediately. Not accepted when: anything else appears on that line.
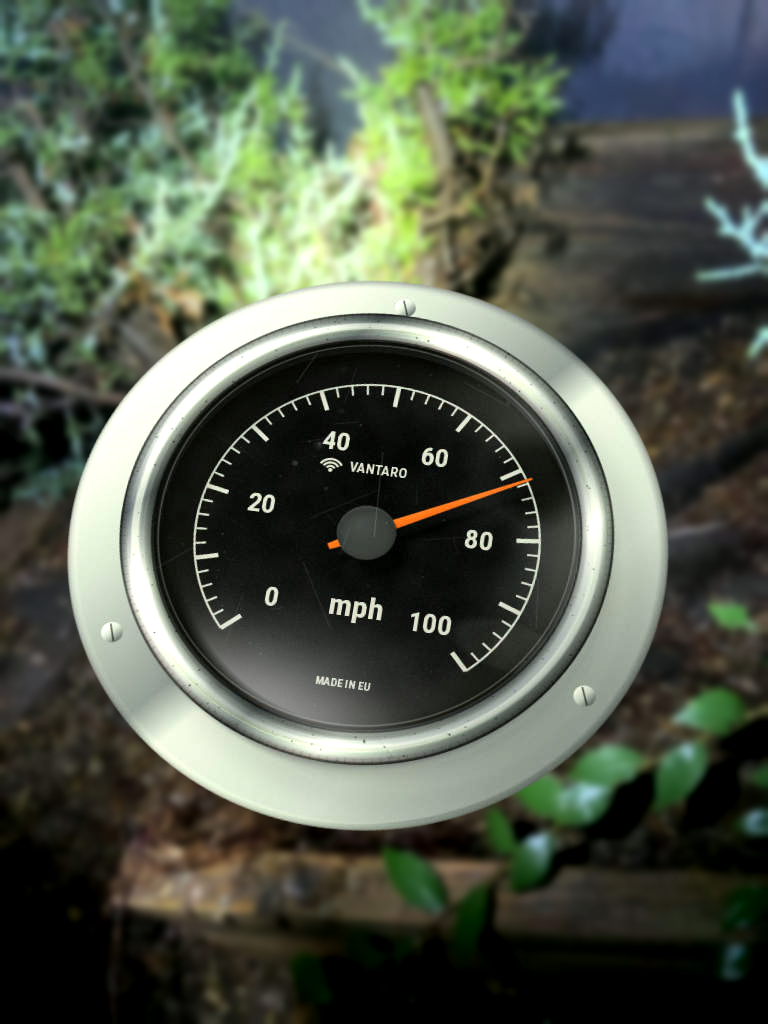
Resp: 72 mph
